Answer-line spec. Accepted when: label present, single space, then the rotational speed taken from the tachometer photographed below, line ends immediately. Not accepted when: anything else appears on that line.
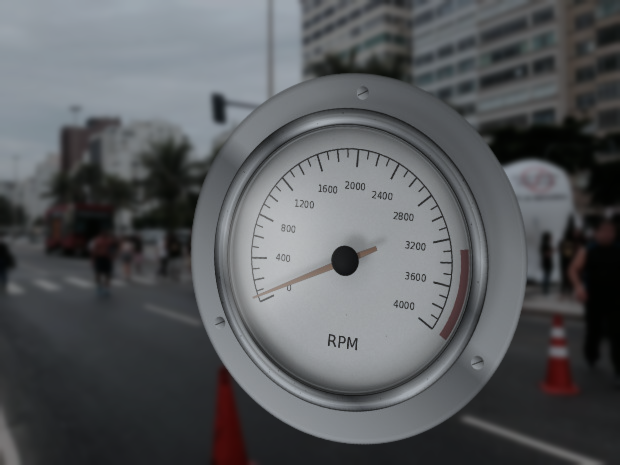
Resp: 50 rpm
